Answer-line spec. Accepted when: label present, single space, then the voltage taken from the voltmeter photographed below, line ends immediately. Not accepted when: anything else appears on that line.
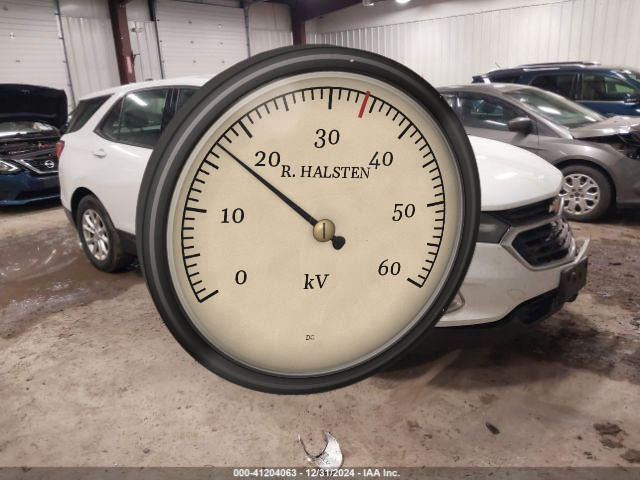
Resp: 17 kV
